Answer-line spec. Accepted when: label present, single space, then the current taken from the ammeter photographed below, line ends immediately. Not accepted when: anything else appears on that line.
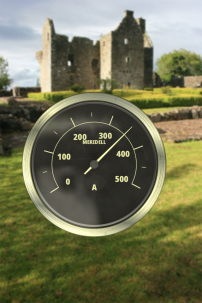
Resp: 350 A
